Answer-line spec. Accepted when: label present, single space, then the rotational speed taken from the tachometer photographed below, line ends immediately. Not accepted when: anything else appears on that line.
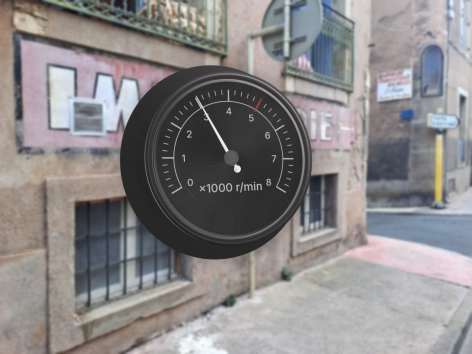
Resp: 3000 rpm
